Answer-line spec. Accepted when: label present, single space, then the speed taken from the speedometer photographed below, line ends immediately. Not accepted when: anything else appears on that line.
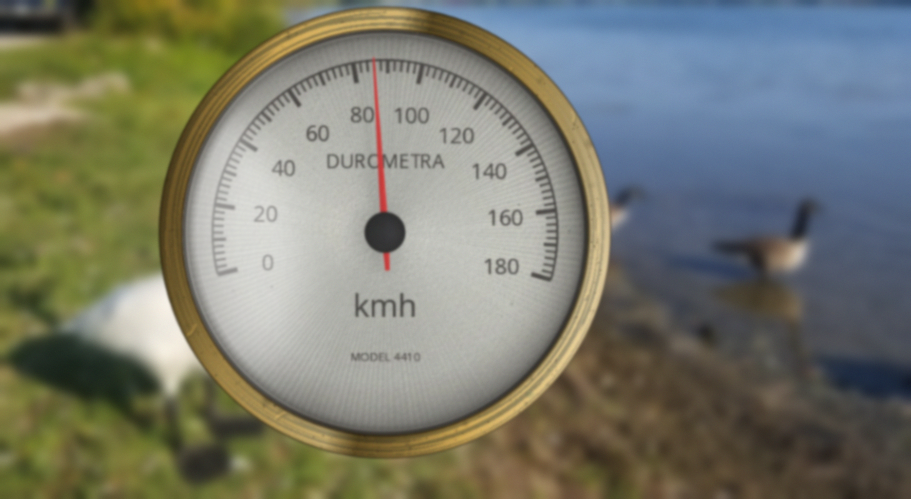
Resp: 86 km/h
